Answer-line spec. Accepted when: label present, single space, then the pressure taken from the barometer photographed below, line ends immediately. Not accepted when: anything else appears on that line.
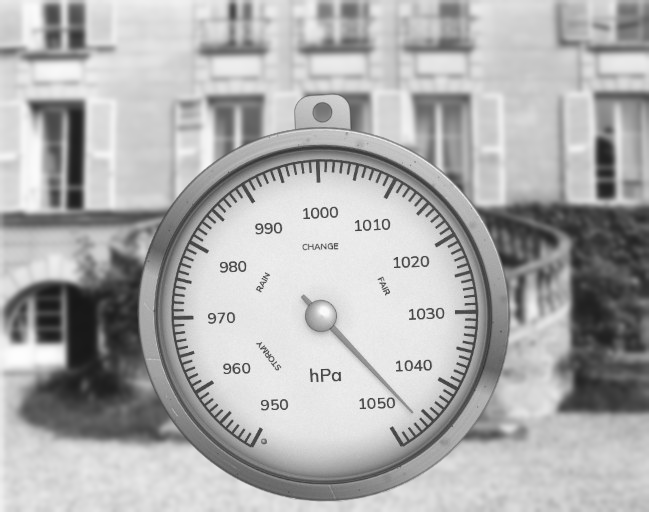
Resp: 1046 hPa
